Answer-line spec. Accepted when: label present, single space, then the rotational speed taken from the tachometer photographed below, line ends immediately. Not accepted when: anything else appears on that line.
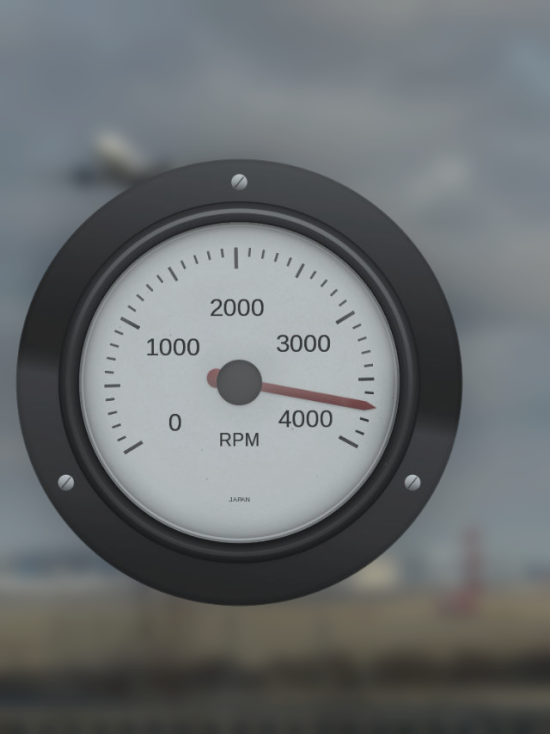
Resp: 3700 rpm
